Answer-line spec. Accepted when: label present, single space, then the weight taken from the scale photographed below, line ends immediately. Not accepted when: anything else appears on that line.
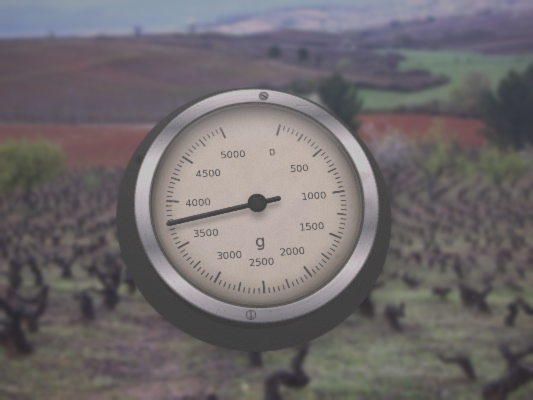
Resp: 3750 g
